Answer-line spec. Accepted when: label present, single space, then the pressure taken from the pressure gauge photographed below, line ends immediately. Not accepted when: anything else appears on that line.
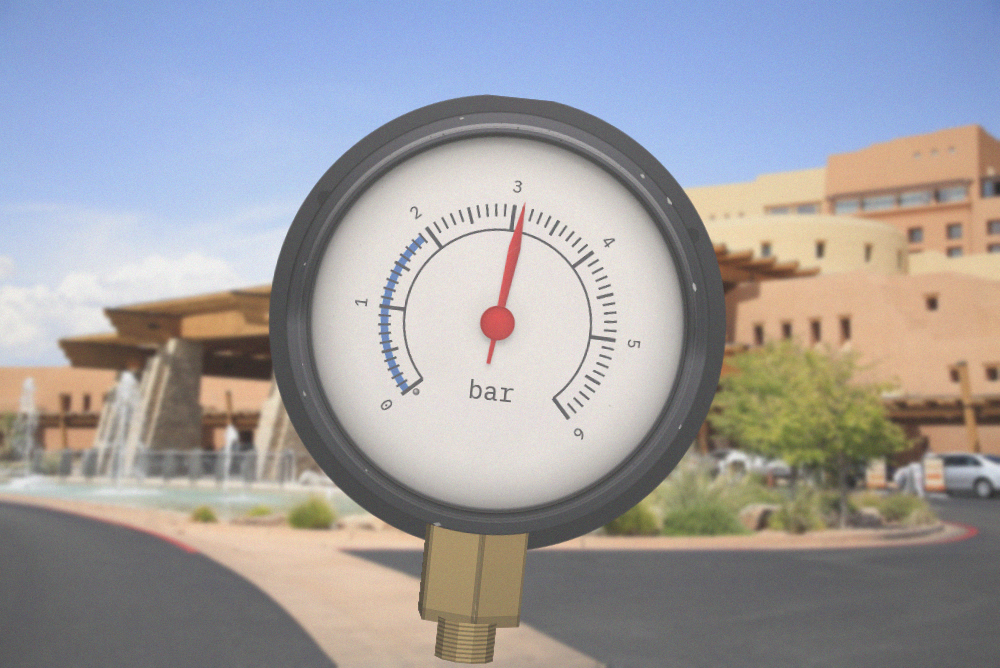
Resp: 3.1 bar
